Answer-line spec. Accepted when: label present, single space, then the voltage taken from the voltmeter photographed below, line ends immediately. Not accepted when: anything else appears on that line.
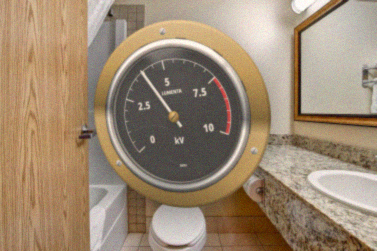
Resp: 4 kV
